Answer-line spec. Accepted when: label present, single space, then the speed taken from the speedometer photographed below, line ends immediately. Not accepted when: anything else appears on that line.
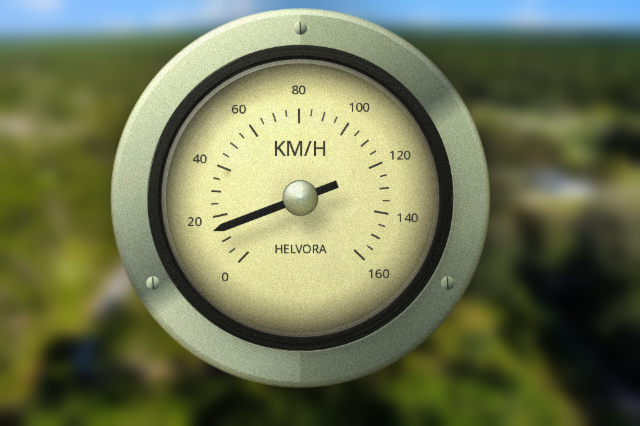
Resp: 15 km/h
